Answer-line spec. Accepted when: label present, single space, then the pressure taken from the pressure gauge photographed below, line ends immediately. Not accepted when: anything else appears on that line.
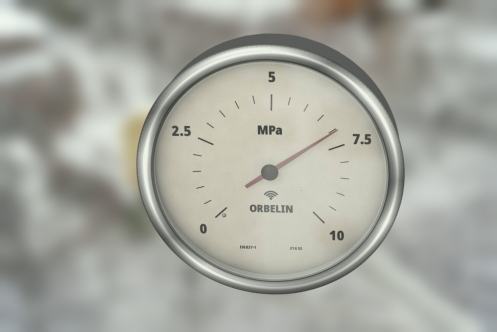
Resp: 7 MPa
